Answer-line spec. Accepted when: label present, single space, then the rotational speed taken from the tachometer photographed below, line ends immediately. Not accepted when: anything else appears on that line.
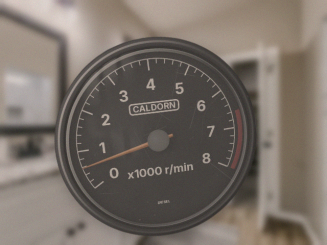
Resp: 600 rpm
